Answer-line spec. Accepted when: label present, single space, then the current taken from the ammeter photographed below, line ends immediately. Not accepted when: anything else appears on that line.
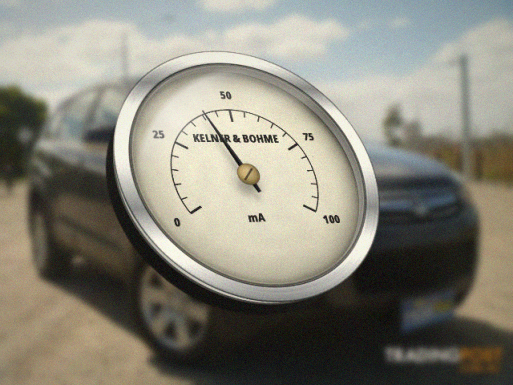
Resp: 40 mA
